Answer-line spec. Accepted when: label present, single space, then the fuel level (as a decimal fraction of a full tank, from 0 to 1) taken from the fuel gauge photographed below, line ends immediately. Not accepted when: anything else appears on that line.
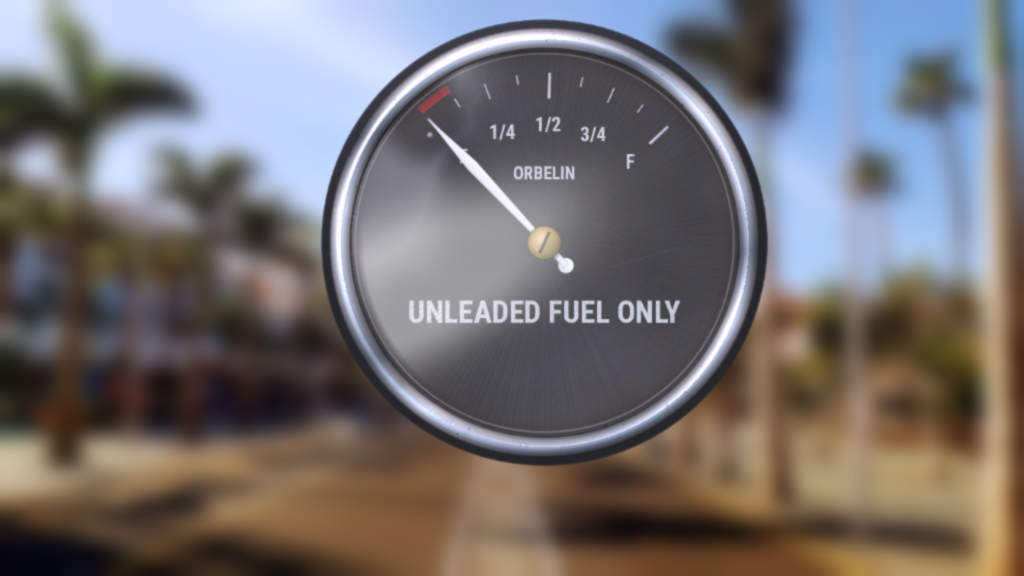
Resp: 0
